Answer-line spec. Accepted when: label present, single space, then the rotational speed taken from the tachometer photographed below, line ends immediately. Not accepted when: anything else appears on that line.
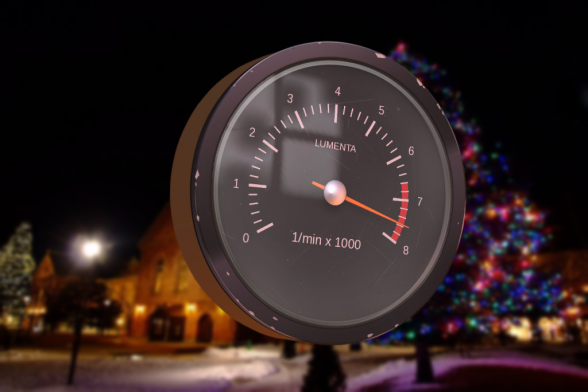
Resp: 7600 rpm
